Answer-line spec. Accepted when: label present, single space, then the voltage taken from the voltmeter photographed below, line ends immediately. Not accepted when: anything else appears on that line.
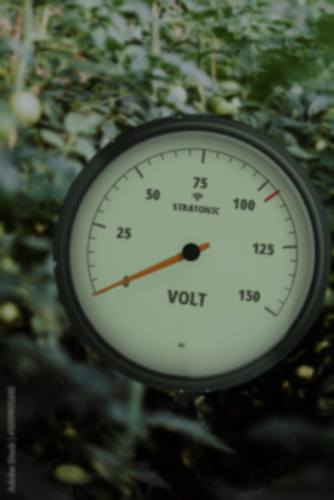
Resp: 0 V
